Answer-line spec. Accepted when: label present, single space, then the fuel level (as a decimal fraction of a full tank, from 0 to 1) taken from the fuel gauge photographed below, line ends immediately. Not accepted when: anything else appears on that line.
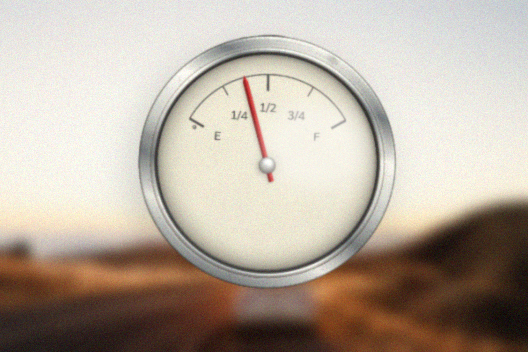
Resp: 0.375
